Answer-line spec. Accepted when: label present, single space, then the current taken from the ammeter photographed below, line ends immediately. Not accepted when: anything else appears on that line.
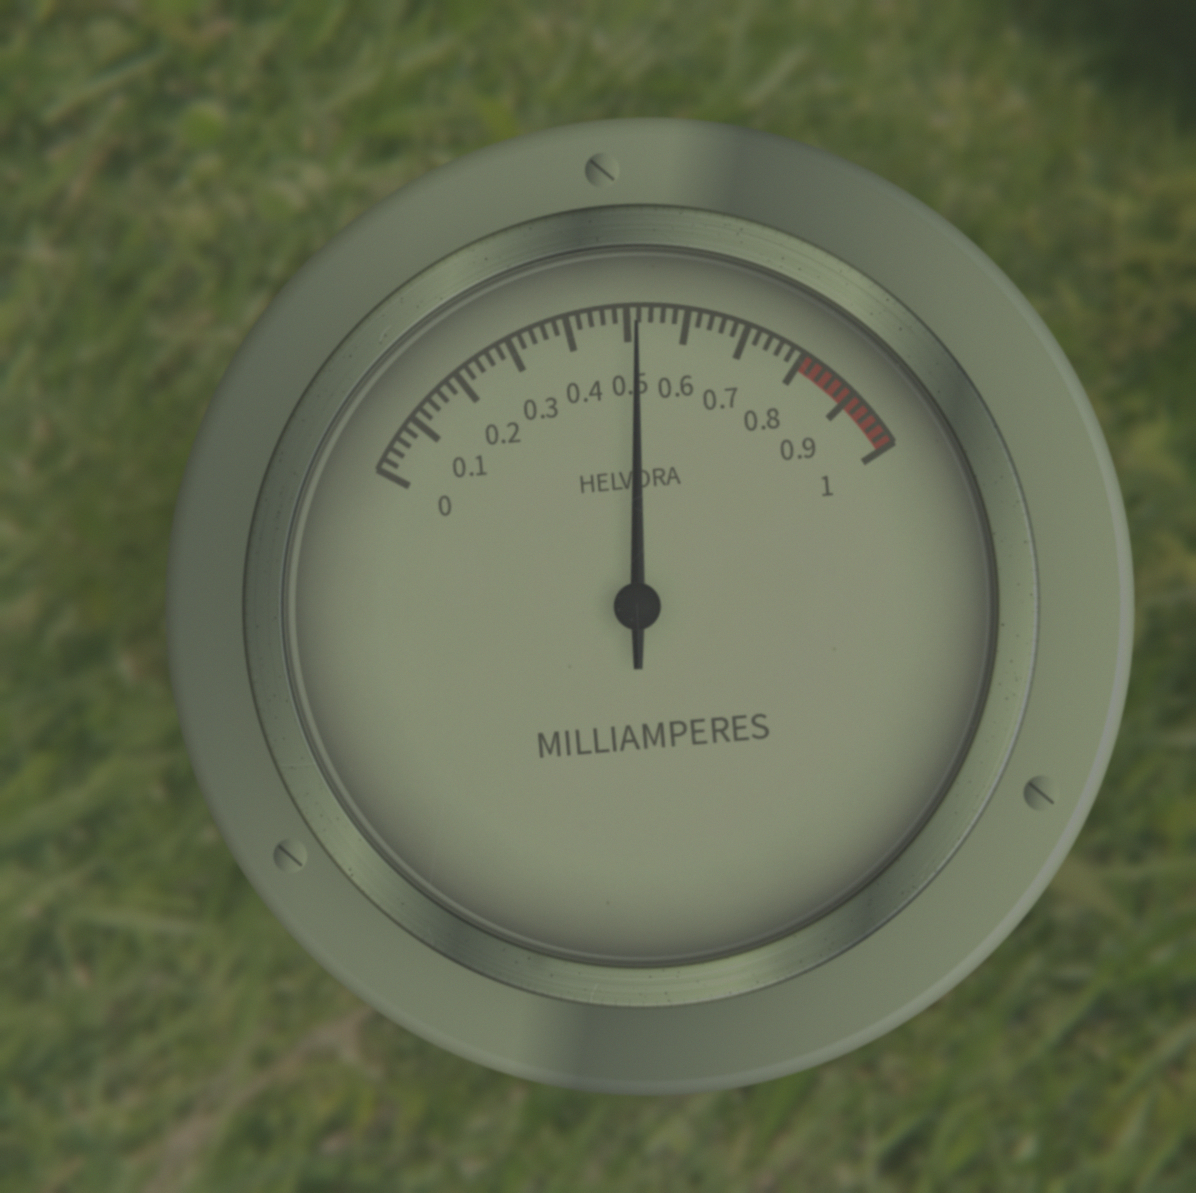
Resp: 0.52 mA
